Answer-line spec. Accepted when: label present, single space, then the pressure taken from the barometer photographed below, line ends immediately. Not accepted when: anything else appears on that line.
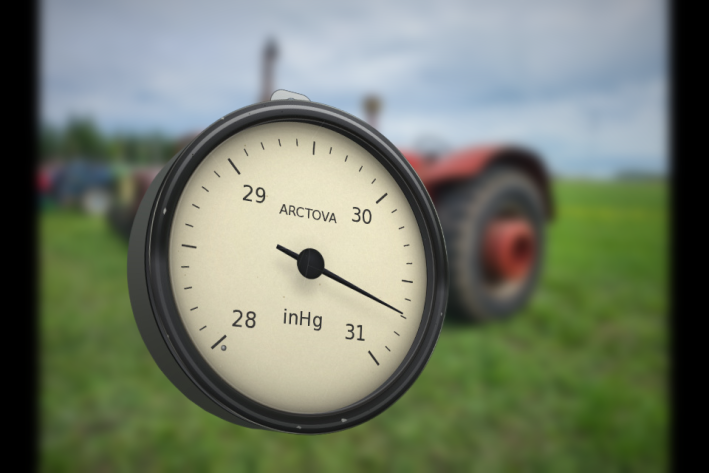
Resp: 30.7 inHg
